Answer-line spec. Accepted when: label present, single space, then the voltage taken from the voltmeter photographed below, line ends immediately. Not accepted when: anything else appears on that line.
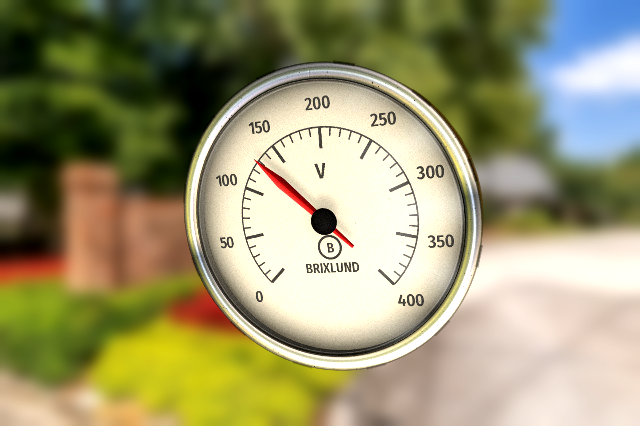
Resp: 130 V
